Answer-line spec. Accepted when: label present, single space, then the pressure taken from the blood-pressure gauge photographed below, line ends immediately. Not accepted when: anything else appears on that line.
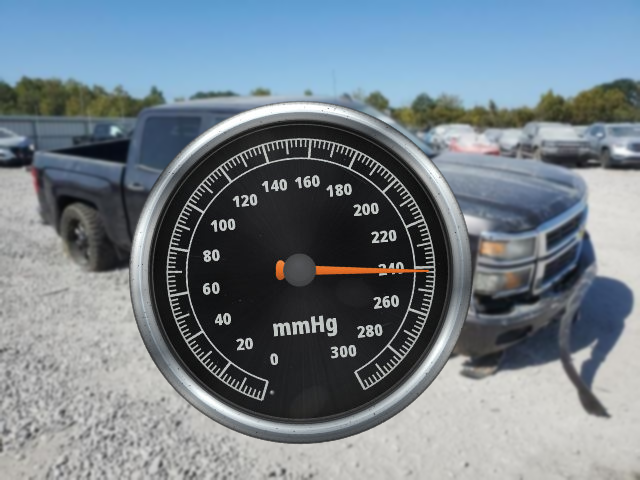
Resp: 242 mmHg
